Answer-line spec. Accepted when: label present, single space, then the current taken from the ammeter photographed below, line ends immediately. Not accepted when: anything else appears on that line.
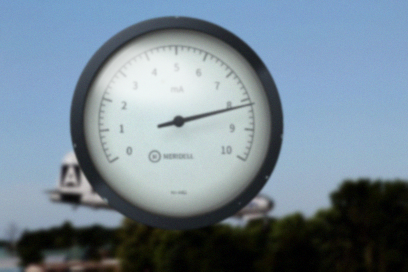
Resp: 8.2 mA
